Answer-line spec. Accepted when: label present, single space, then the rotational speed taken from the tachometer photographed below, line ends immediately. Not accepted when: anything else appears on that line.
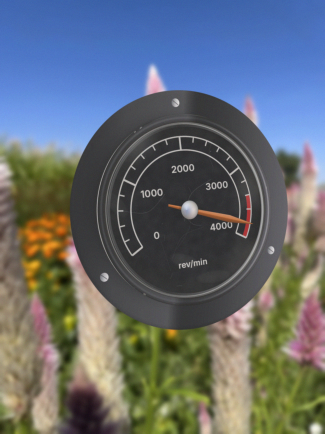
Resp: 3800 rpm
